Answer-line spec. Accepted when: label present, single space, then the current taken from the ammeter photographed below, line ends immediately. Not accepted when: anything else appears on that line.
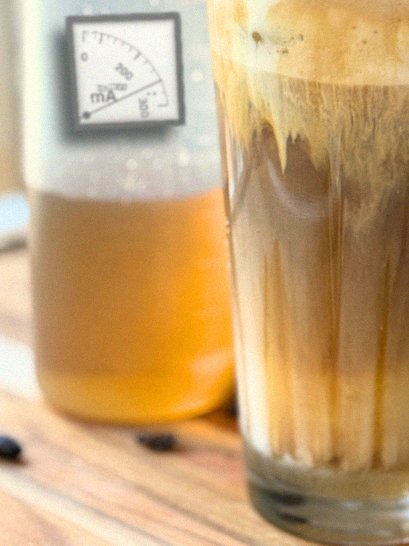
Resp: 260 mA
